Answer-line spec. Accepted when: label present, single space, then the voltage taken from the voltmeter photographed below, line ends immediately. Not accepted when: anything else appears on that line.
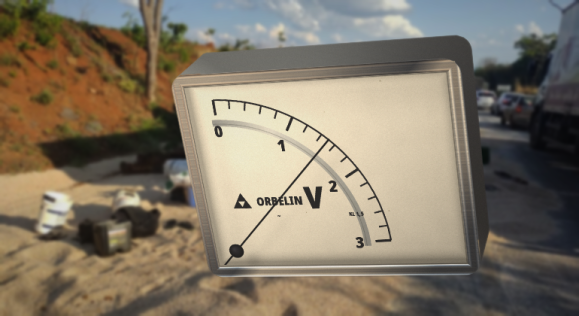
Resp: 1.5 V
